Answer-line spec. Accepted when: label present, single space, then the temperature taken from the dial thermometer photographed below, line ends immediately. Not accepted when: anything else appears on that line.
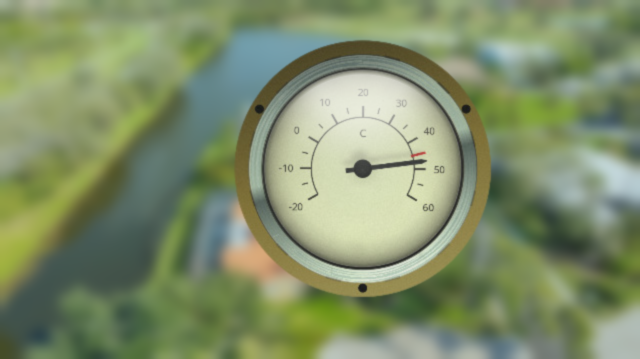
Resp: 47.5 °C
